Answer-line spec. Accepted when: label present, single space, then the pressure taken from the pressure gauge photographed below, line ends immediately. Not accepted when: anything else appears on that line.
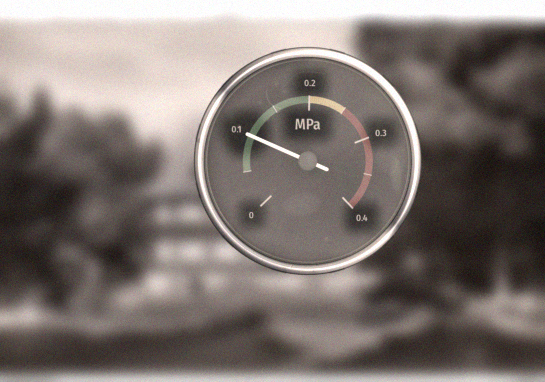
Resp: 0.1 MPa
